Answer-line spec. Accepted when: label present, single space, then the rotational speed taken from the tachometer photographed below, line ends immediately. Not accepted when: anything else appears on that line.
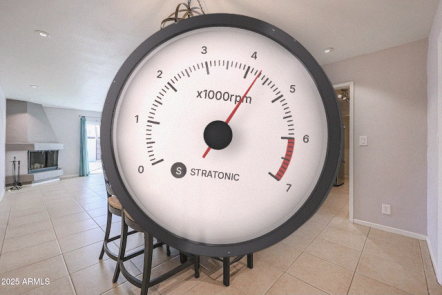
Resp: 4300 rpm
